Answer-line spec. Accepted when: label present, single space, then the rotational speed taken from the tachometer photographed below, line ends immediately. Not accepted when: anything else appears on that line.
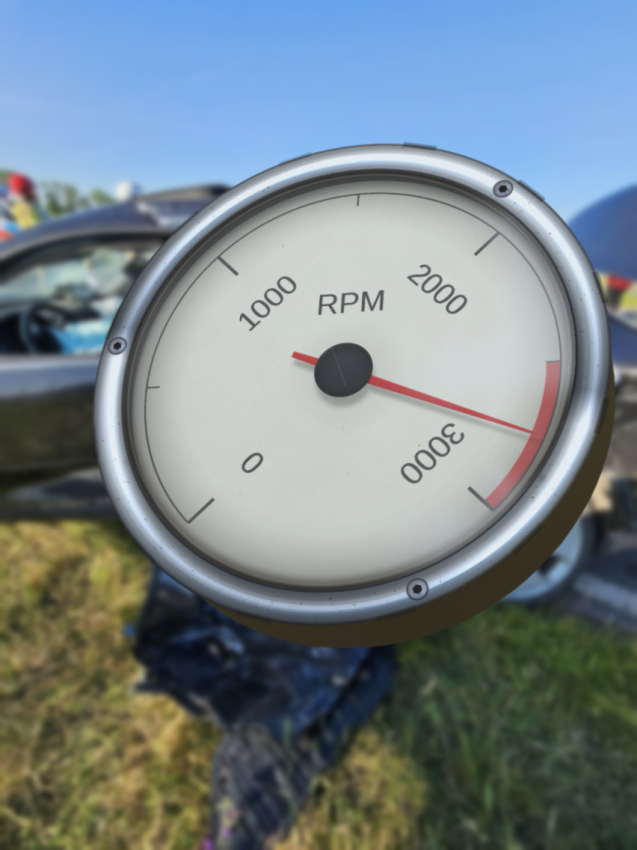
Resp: 2750 rpm
